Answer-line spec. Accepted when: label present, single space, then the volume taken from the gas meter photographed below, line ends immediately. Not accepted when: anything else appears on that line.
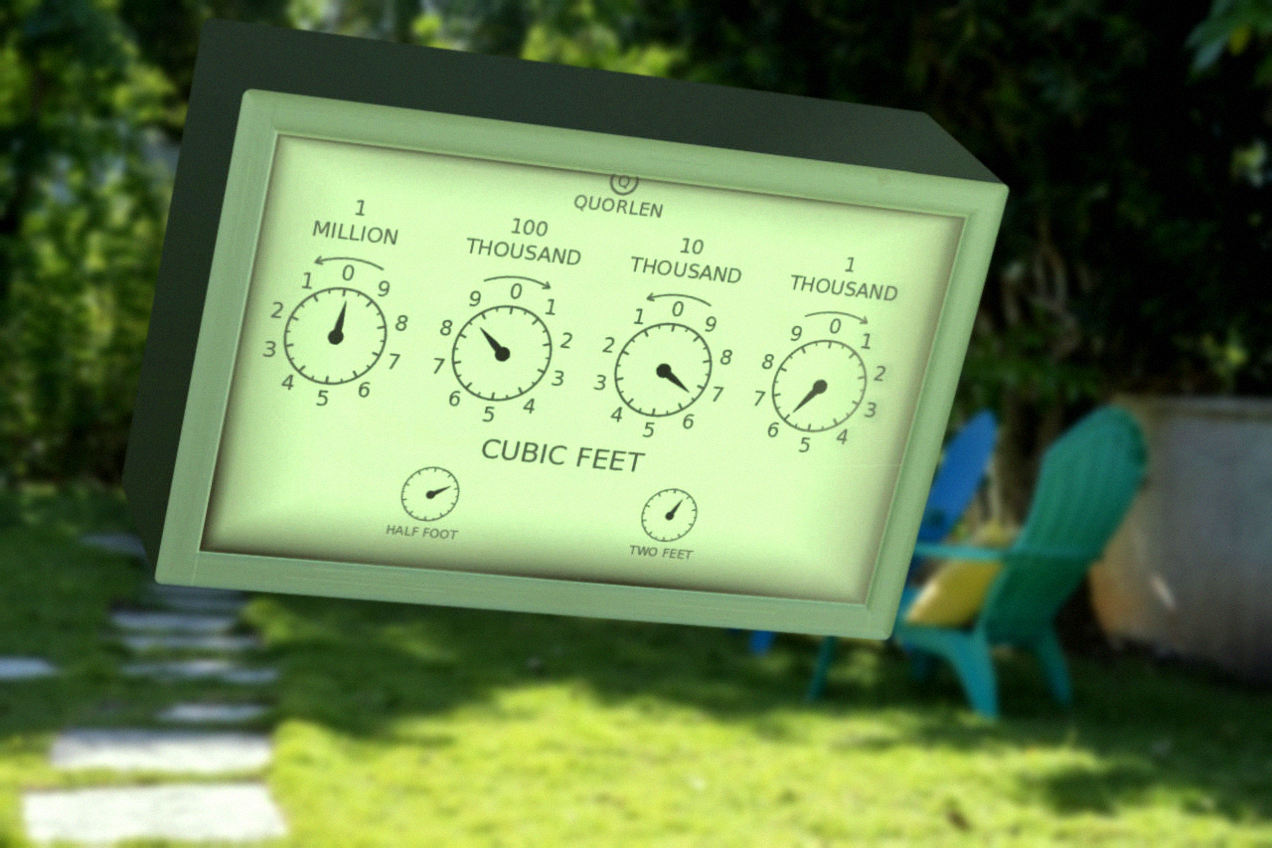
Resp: 986600 ft³
